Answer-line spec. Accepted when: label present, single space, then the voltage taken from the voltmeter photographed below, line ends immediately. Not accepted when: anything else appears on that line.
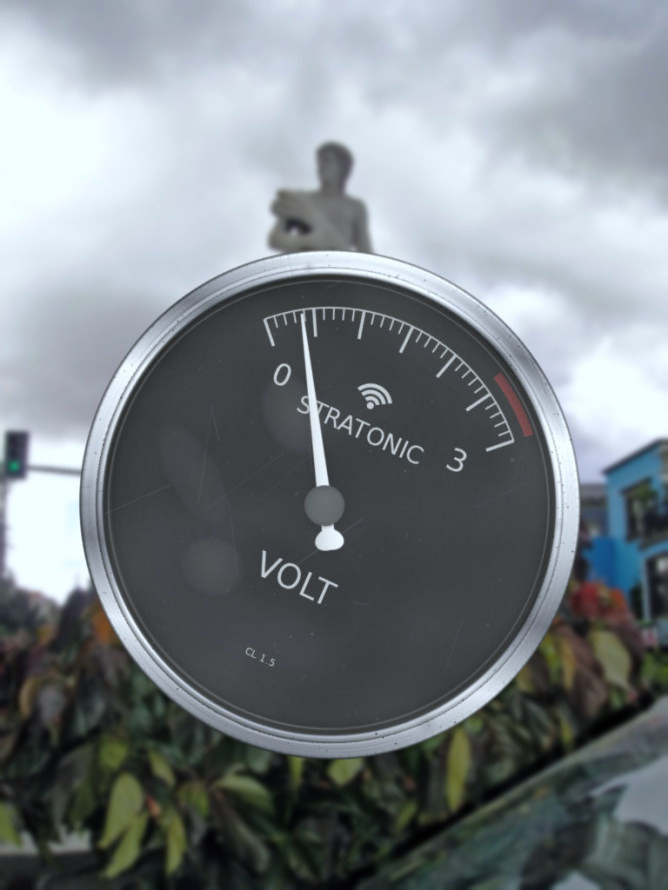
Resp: 0.4 V
